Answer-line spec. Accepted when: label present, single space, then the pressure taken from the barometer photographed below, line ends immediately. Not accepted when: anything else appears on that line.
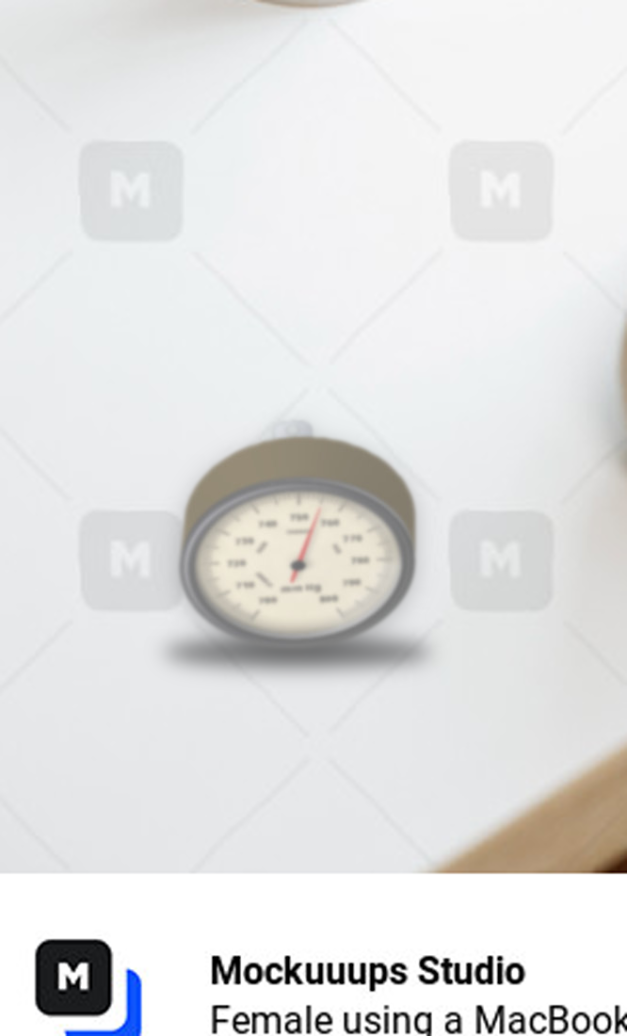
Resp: 755 mmHg
